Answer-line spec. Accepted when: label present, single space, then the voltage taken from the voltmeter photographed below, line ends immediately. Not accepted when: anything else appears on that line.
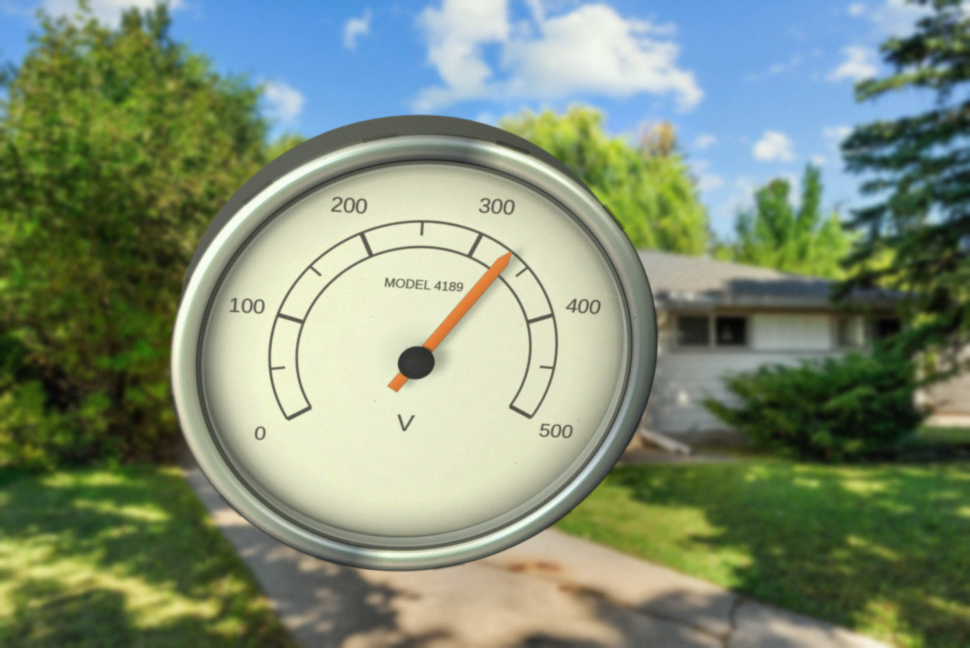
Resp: 325 V
